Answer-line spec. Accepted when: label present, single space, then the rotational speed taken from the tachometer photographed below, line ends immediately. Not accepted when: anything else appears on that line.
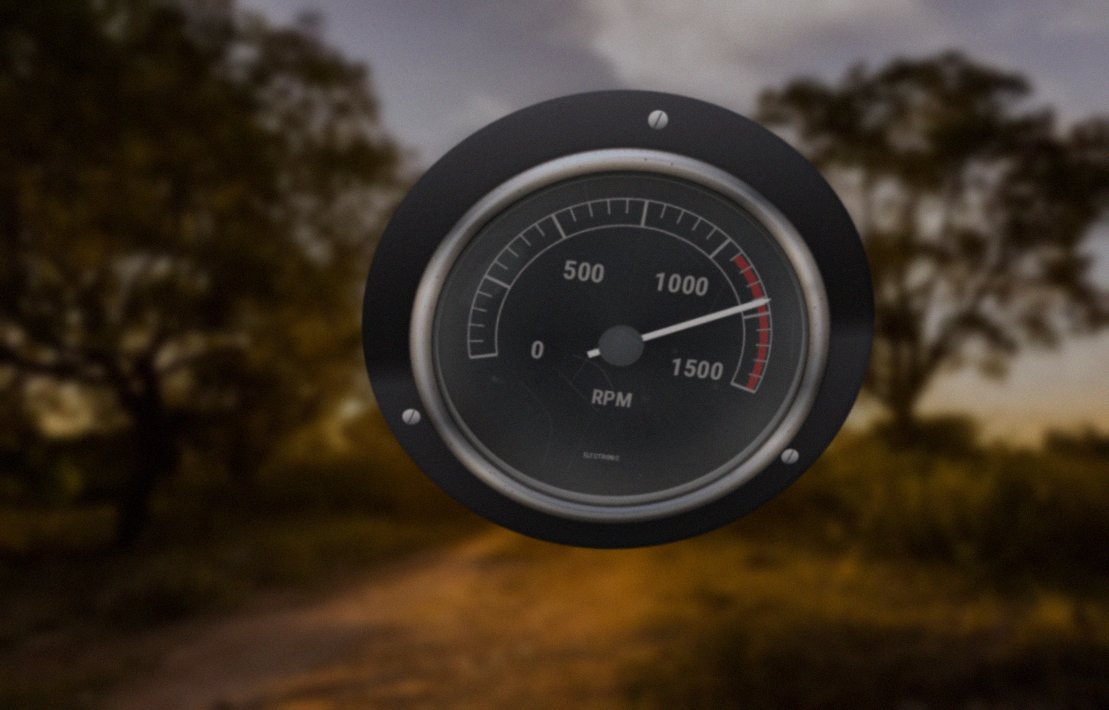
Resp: 1200 rpm
